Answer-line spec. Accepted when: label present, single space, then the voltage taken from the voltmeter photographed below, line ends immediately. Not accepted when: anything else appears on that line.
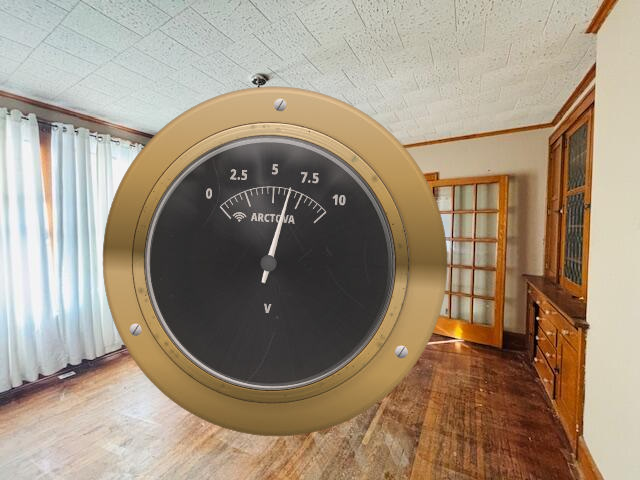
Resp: 6.5 V
